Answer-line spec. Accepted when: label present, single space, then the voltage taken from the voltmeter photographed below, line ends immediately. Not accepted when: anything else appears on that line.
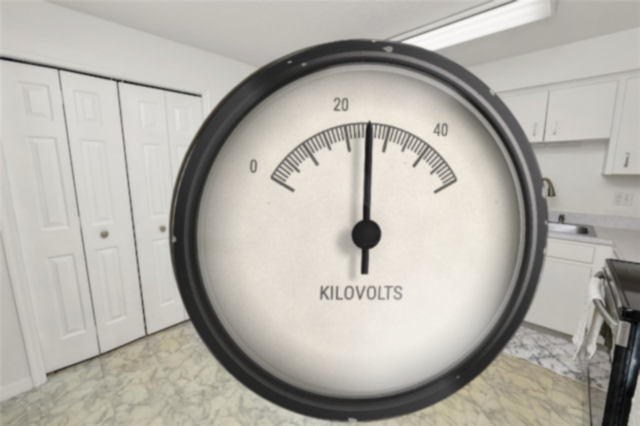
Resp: 25 kV
